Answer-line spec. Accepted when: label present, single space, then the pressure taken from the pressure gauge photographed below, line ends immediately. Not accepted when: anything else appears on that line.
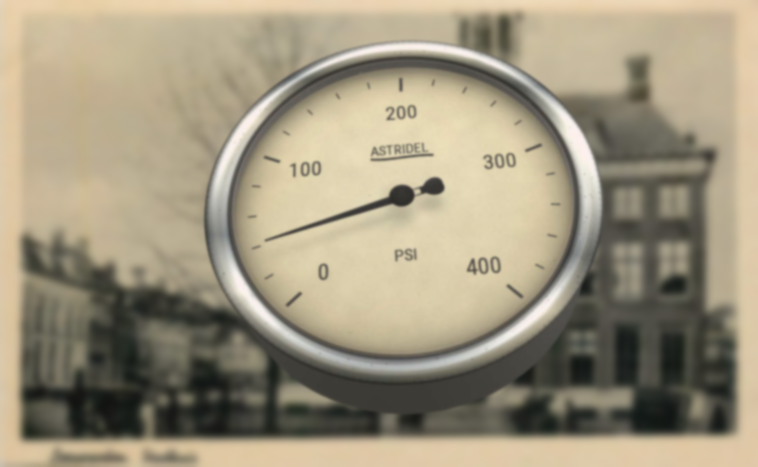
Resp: 40 psi
